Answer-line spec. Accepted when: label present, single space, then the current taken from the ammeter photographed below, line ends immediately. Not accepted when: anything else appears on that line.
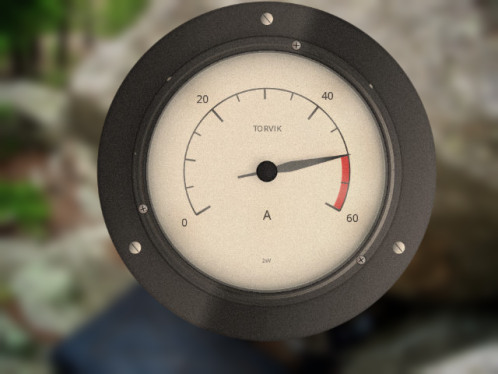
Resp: 50 A
